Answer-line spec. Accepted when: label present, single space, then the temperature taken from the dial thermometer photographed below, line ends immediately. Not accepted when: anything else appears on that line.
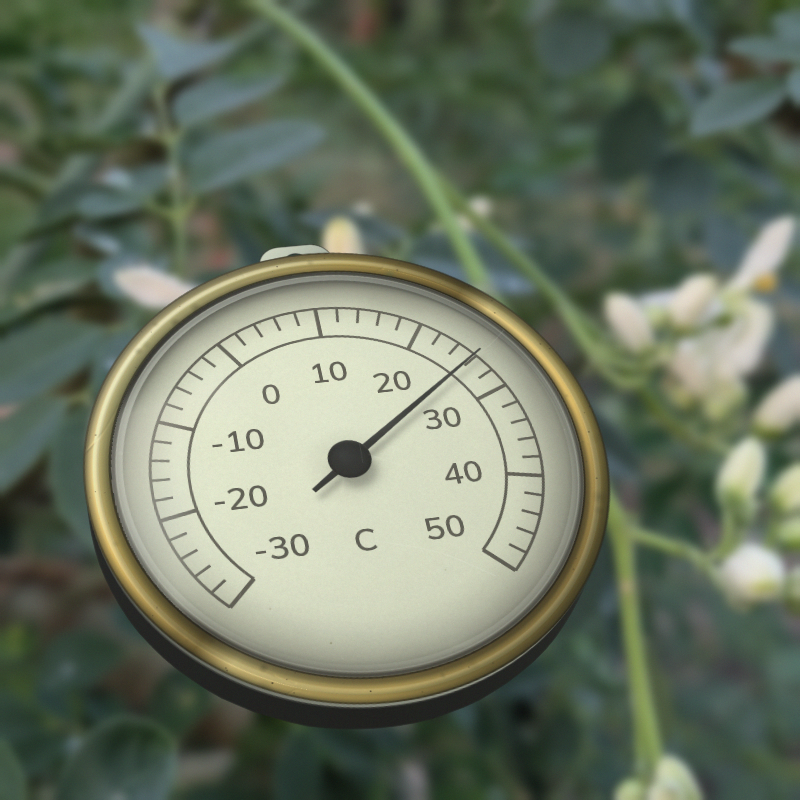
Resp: 26 °C
